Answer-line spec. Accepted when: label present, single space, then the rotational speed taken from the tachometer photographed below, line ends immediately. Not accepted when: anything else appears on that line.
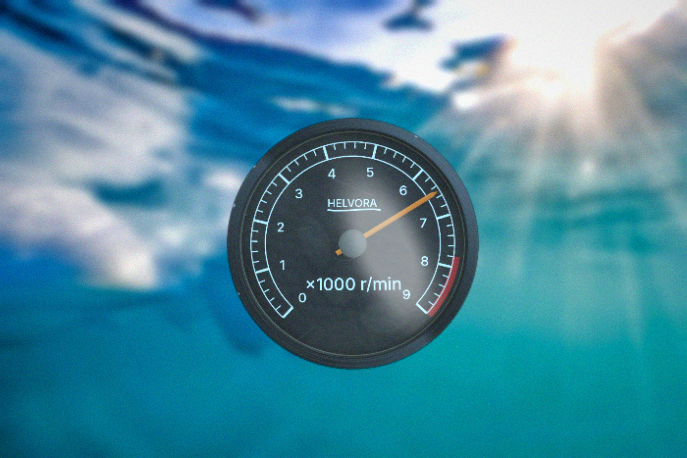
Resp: 6500 rpm
